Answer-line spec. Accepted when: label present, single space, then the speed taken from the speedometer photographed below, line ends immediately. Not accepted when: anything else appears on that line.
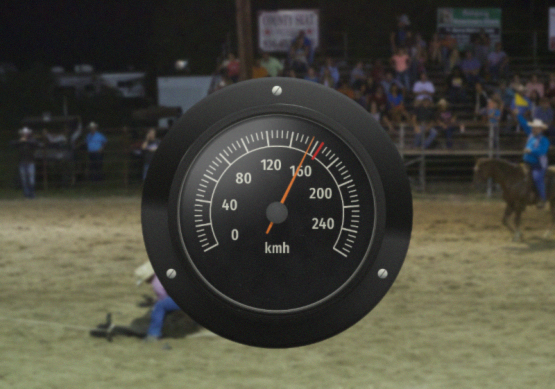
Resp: 156 km/h
